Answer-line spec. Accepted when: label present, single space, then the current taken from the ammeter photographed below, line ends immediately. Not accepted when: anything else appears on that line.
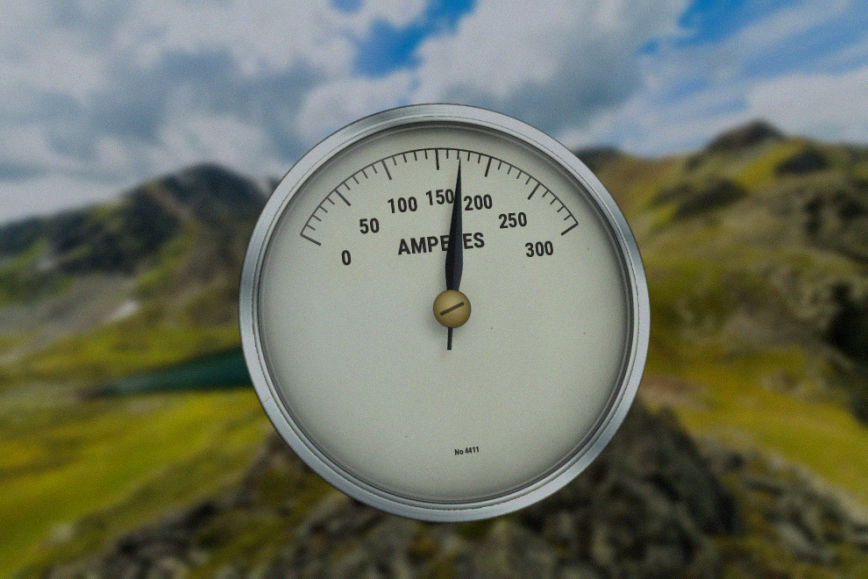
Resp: 170 A
